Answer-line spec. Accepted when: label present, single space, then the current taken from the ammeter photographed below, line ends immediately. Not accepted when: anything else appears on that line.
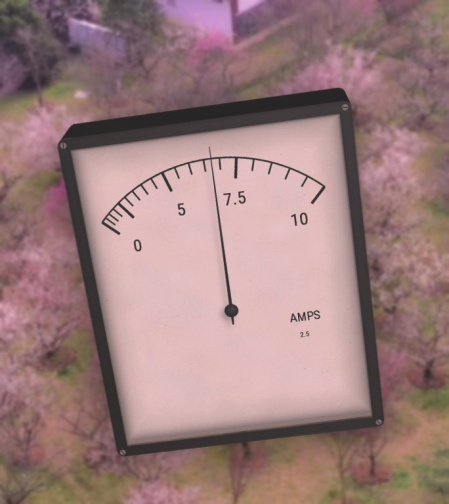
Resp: 6.75 A
